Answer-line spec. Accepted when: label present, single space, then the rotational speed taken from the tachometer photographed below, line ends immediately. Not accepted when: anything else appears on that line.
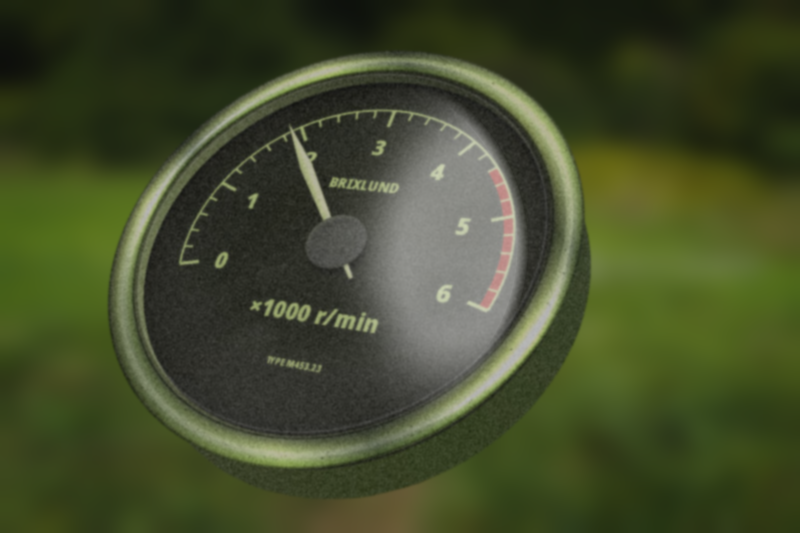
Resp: 1900 rpm
